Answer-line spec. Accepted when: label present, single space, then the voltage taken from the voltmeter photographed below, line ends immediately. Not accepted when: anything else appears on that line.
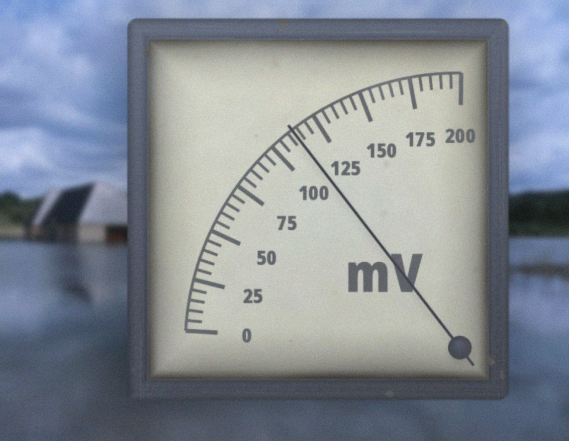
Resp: 112.5 mV
